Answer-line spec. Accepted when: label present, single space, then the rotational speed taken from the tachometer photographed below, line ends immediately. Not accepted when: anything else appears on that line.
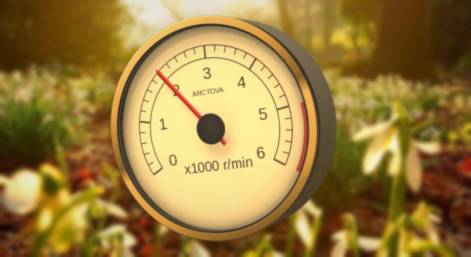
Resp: 2000 rpm
